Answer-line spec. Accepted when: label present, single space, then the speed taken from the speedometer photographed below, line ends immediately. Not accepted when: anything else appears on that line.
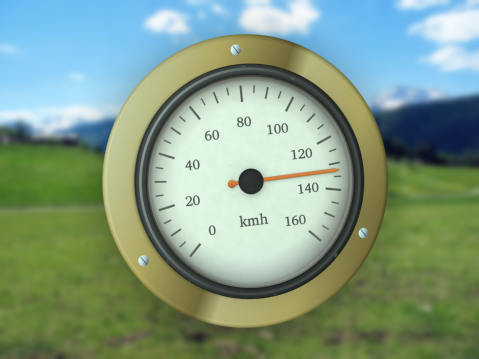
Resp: 132.5 km/h
